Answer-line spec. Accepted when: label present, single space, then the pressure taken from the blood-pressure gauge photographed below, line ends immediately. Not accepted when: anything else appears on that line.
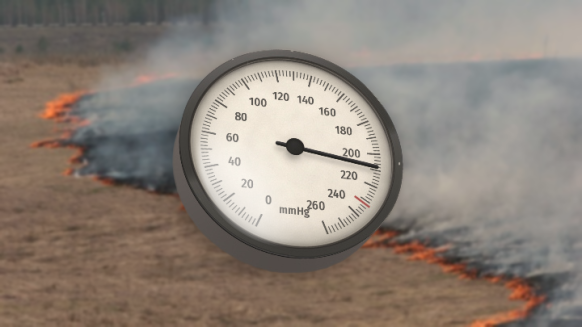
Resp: 210 mmHg
